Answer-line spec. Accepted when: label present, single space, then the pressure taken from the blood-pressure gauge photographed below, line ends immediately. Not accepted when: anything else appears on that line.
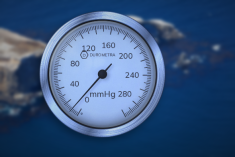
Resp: 10 mmHg
